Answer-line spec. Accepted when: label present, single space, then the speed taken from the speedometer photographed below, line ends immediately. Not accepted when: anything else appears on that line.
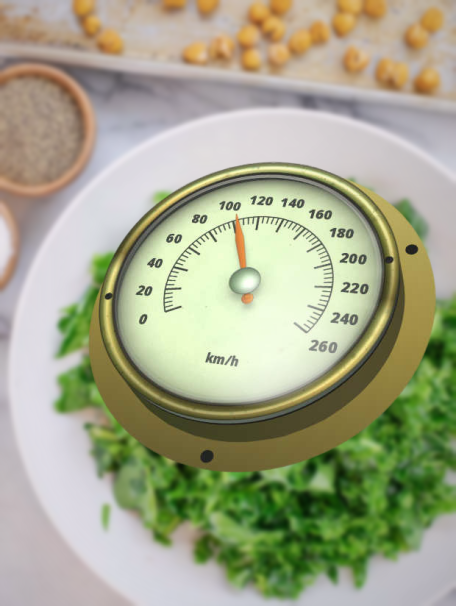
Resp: 104 km/h
